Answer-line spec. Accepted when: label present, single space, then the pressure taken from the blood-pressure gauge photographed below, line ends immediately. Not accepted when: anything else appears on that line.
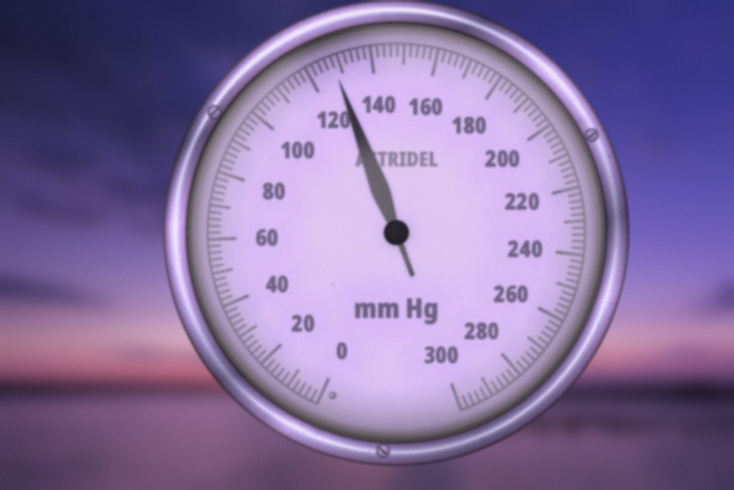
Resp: 128 mmHg
